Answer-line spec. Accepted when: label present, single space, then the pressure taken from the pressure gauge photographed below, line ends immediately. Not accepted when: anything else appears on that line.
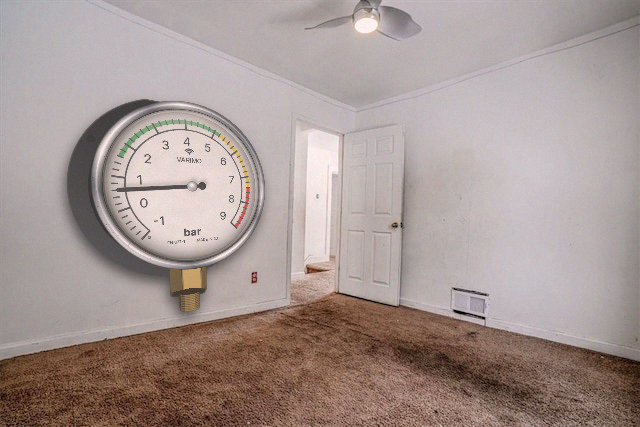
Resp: 0.6 bar
